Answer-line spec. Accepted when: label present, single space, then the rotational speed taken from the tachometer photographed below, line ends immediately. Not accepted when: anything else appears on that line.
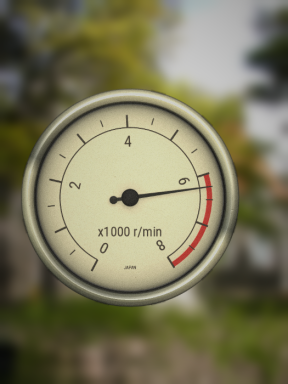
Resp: 6250 rpm
